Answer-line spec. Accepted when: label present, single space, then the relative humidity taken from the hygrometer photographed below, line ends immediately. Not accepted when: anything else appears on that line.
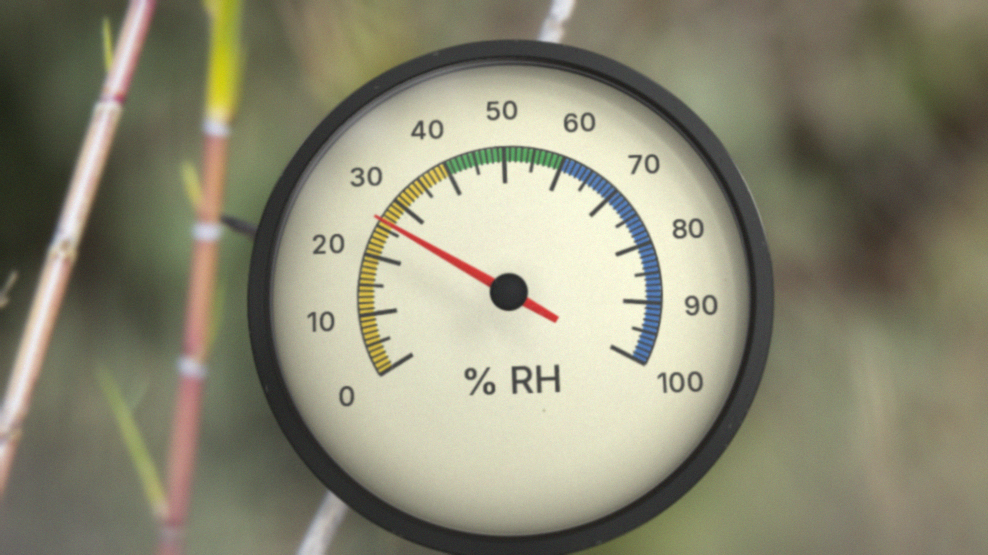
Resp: 26 %
